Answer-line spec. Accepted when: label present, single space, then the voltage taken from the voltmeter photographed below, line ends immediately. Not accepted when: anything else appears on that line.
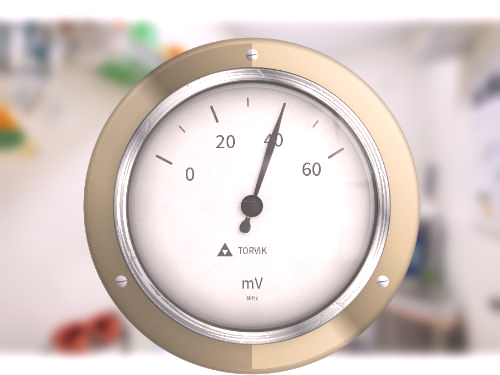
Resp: 40 mV
